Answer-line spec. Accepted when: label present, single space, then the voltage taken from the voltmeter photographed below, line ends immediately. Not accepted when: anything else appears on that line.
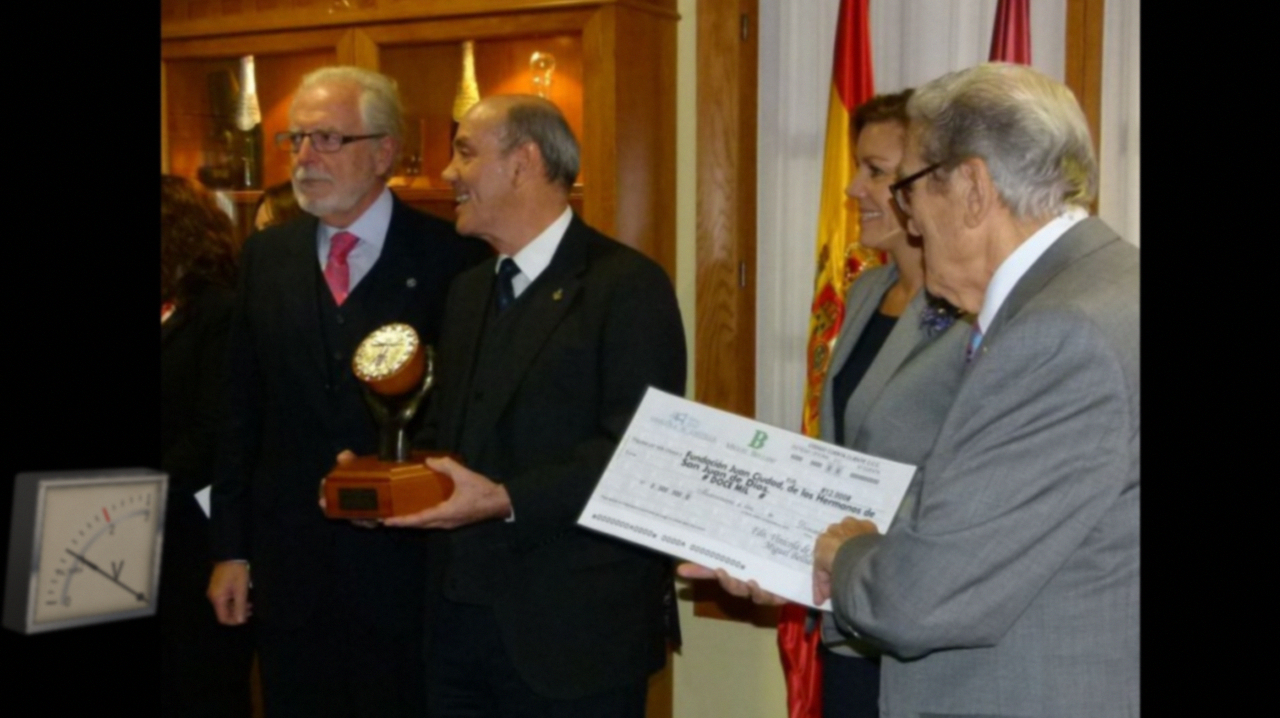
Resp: 1 V
